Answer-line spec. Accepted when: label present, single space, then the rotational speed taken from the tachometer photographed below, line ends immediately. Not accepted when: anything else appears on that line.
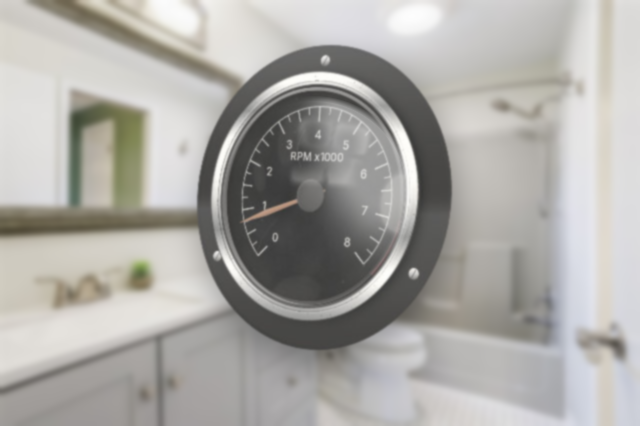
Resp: 750 rpm
